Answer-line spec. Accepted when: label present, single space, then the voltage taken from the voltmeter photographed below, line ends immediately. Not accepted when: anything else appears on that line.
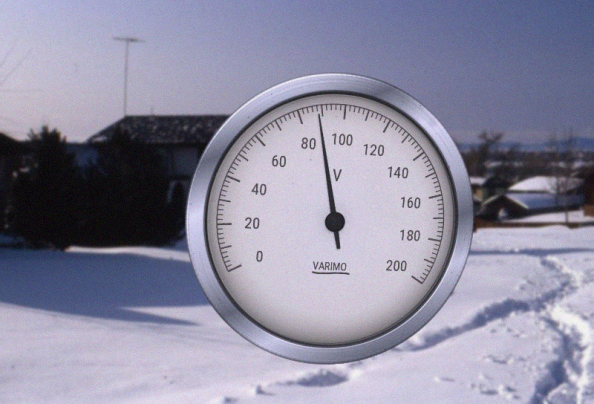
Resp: 88 V
